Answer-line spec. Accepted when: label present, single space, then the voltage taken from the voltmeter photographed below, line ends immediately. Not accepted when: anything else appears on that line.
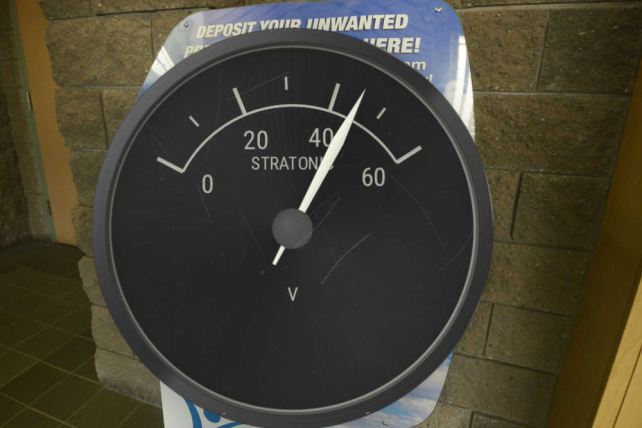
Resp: 45 V
